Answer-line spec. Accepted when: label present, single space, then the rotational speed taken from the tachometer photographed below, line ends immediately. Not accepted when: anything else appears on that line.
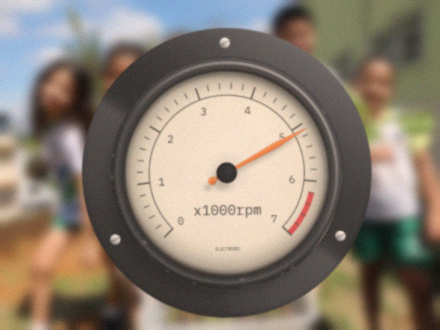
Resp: 5100 rpm
